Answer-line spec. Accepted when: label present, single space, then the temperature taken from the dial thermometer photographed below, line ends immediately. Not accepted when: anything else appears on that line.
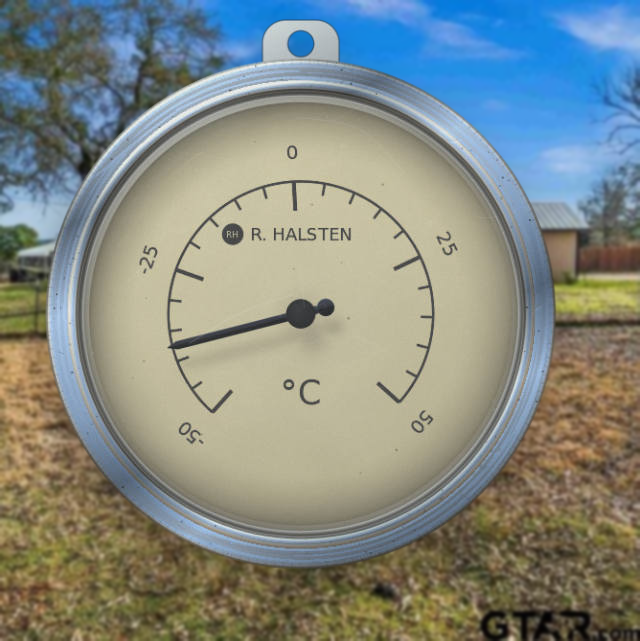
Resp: -37.5 °C
